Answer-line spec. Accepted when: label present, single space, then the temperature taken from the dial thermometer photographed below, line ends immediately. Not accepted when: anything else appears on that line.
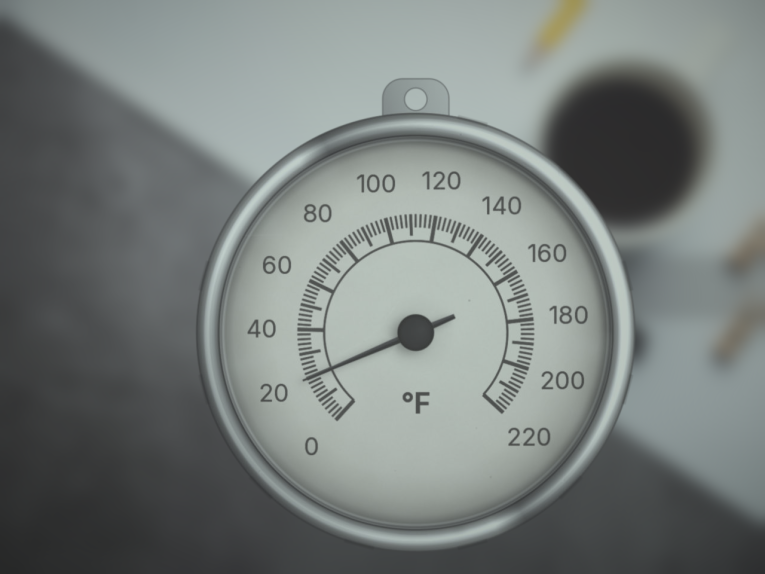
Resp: 20 °F
